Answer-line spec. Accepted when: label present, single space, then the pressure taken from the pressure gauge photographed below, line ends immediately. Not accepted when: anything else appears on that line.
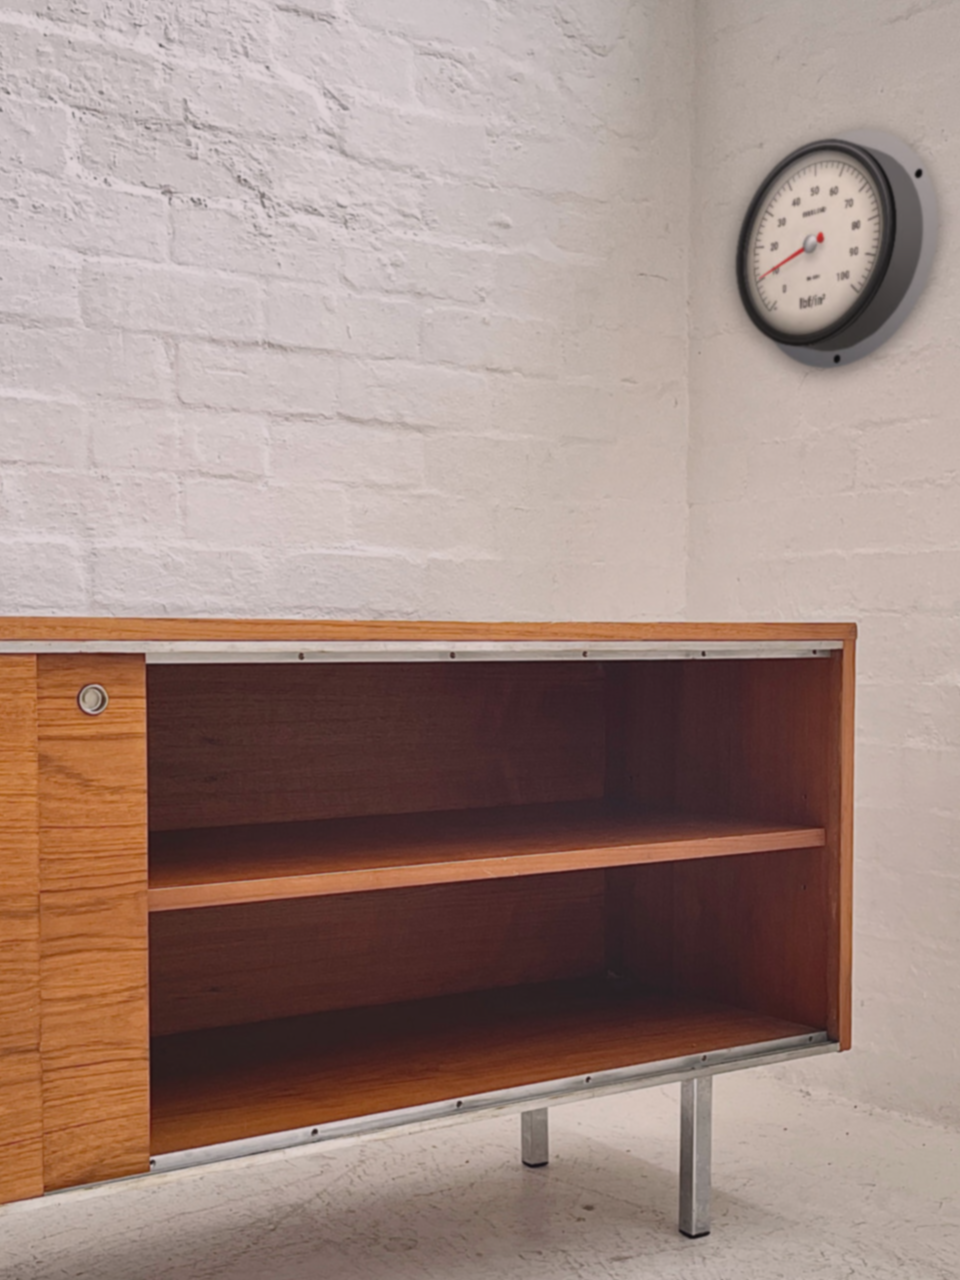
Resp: 10 psi
